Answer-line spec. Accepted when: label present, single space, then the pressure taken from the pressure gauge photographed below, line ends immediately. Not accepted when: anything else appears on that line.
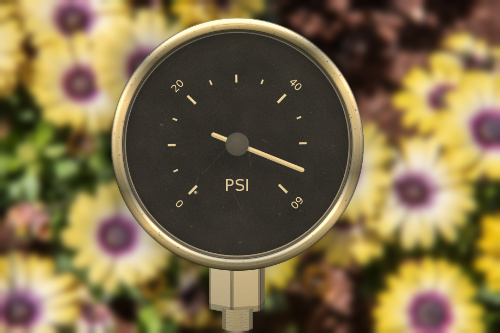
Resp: 55 psi
